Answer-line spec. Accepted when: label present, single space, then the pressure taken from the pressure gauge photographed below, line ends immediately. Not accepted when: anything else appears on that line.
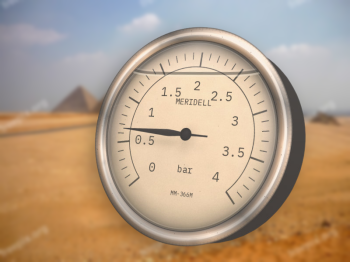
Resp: 0.65 bar
